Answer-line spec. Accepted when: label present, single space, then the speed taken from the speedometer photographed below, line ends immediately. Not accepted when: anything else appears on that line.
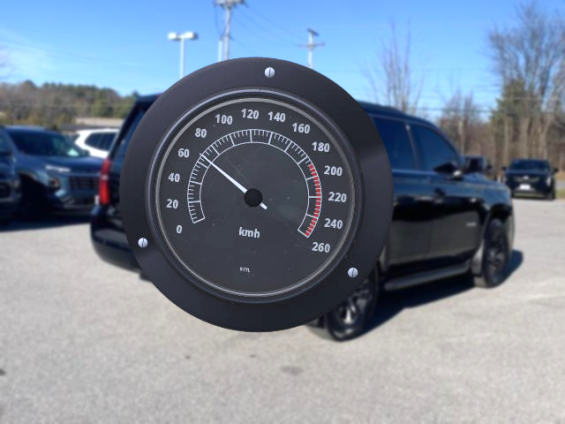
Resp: 68 km/h
